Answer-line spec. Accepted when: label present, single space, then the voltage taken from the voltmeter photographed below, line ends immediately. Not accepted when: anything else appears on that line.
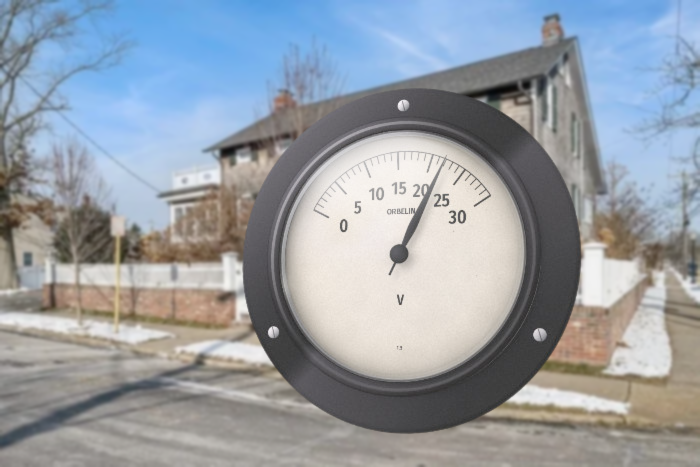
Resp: 22 V
